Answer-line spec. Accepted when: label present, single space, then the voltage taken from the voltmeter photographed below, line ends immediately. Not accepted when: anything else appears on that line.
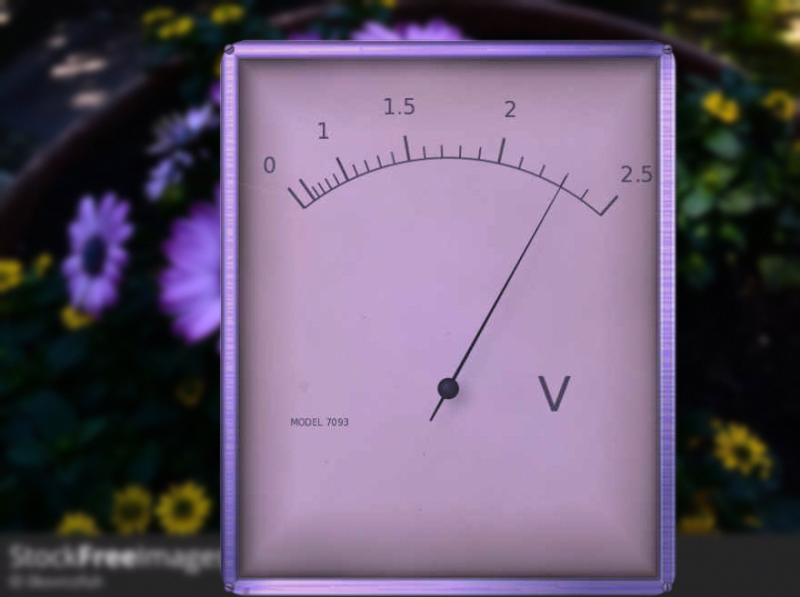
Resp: 2.3 V
